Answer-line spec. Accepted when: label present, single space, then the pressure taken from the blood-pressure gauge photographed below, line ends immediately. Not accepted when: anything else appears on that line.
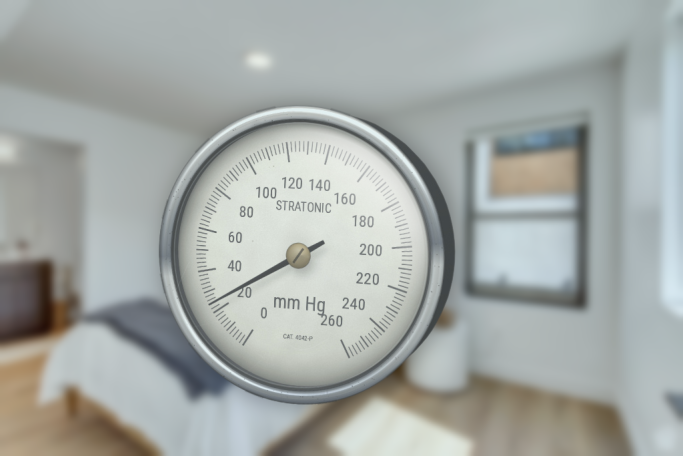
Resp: 24 mmHg
